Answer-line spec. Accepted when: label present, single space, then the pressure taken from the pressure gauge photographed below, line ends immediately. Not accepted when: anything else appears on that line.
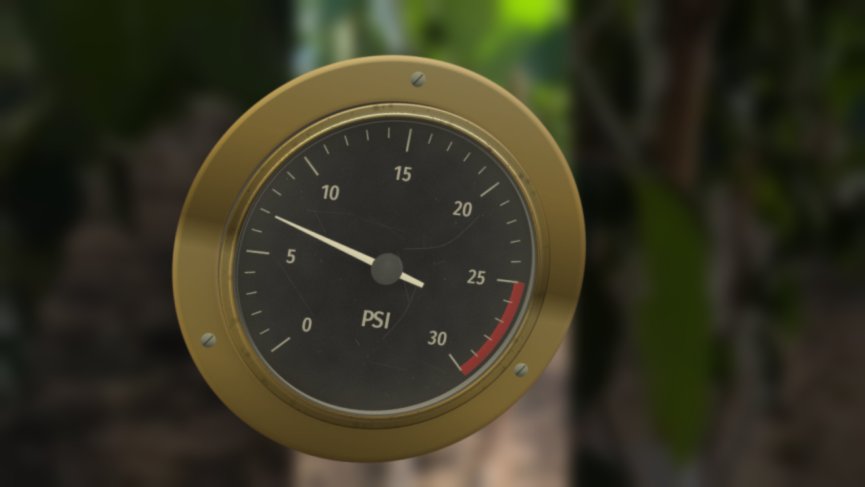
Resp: 7 psi
